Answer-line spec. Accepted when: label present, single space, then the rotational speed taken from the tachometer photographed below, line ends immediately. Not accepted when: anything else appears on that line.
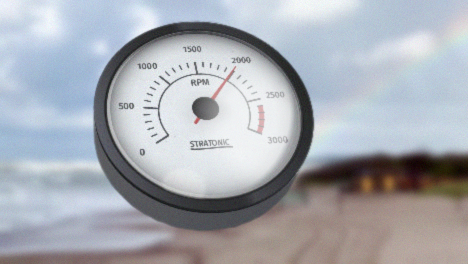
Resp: 2000 rpm
